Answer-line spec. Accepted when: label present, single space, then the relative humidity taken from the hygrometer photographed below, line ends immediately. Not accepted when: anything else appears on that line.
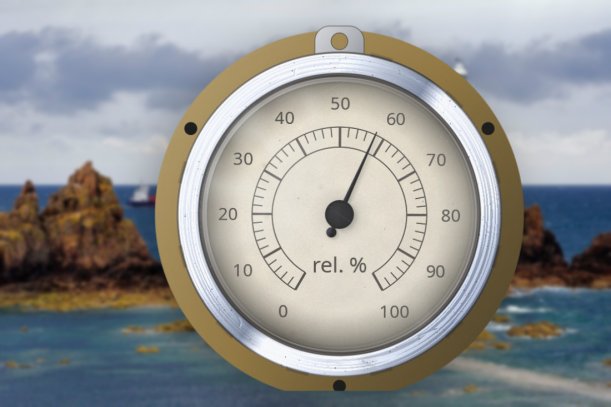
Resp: 58 %
